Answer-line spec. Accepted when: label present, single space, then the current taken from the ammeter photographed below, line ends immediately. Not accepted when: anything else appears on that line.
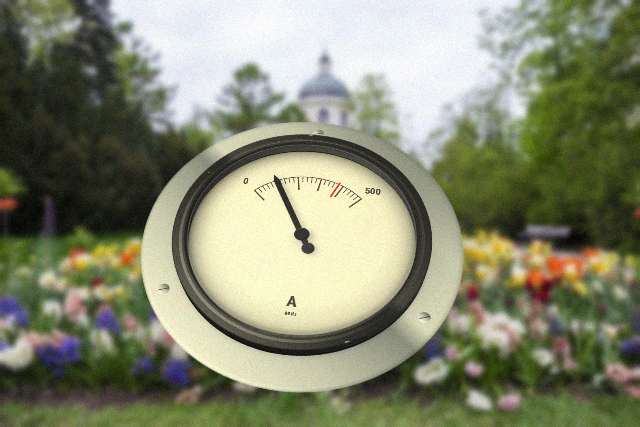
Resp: 100 A
